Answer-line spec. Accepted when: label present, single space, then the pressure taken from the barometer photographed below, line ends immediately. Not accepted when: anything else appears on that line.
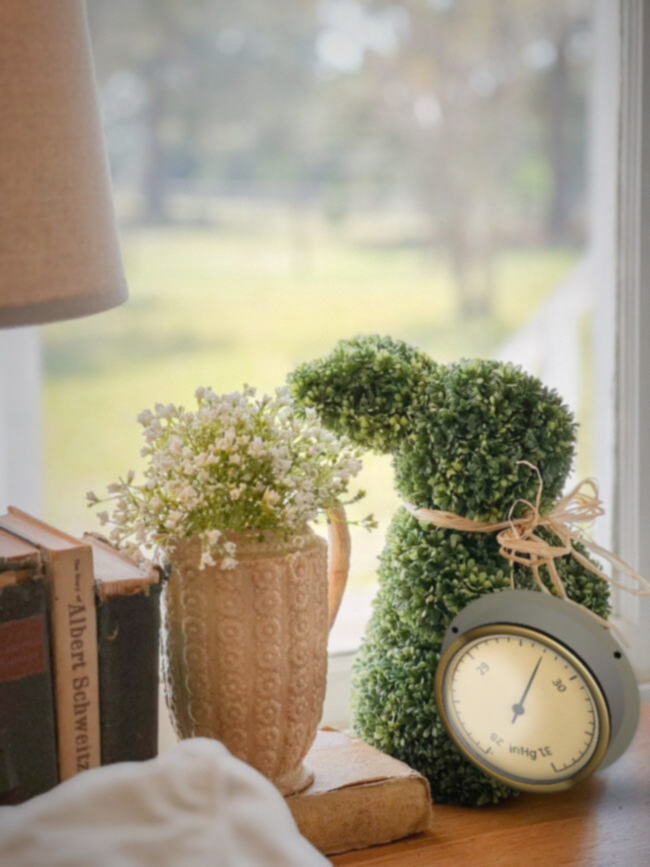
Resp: 29.7 inHg
